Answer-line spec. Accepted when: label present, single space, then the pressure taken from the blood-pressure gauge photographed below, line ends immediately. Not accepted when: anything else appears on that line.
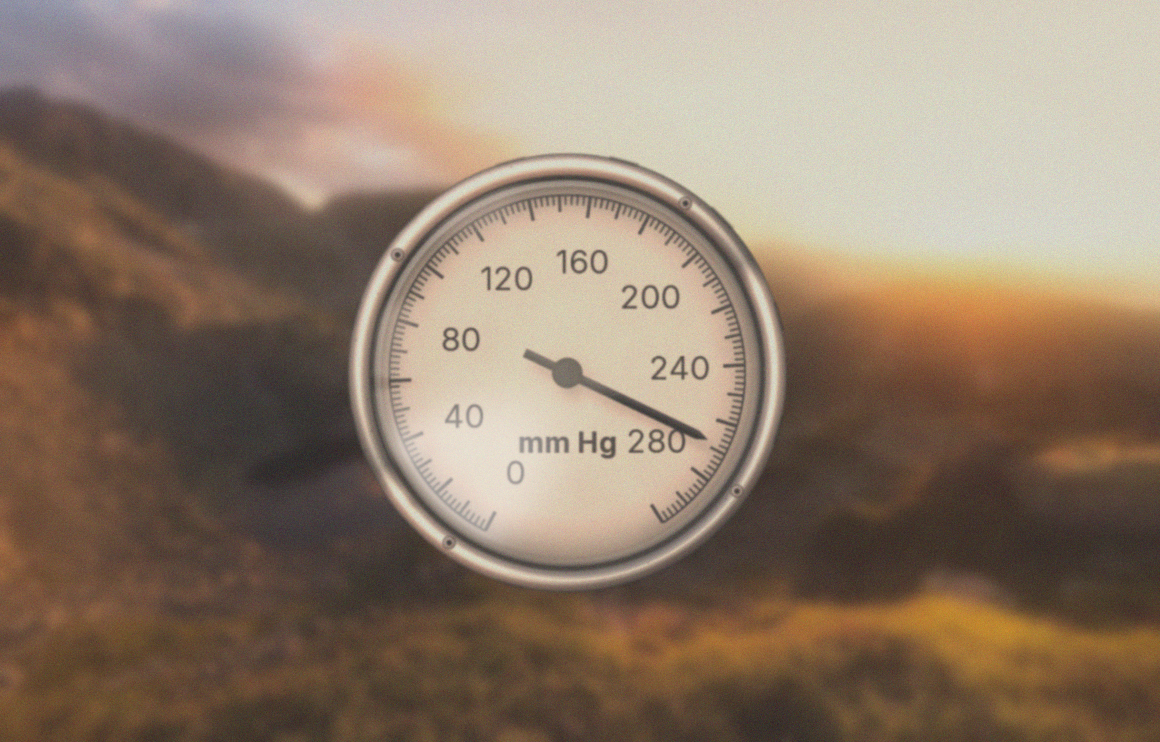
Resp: 268 mmHg
